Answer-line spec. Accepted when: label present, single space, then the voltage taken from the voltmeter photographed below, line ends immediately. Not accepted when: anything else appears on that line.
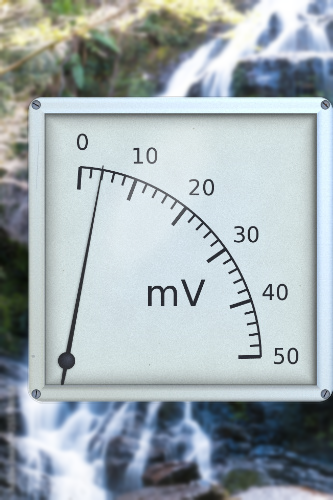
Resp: 4 mV
